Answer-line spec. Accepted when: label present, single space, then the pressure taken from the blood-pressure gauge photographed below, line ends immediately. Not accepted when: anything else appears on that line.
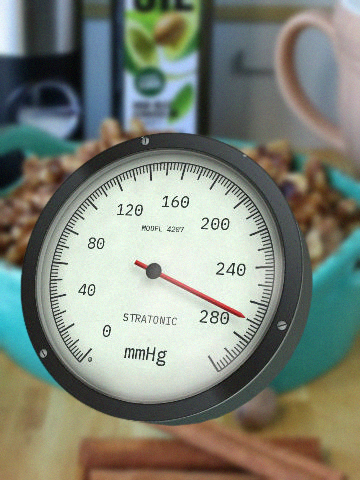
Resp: 270 mmHg
